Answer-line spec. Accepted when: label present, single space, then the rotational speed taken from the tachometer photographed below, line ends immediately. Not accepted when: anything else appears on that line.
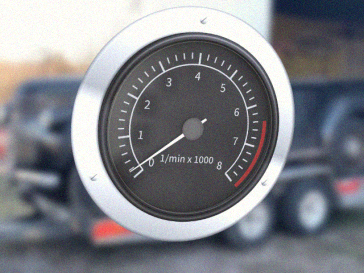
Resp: 200 rpm
